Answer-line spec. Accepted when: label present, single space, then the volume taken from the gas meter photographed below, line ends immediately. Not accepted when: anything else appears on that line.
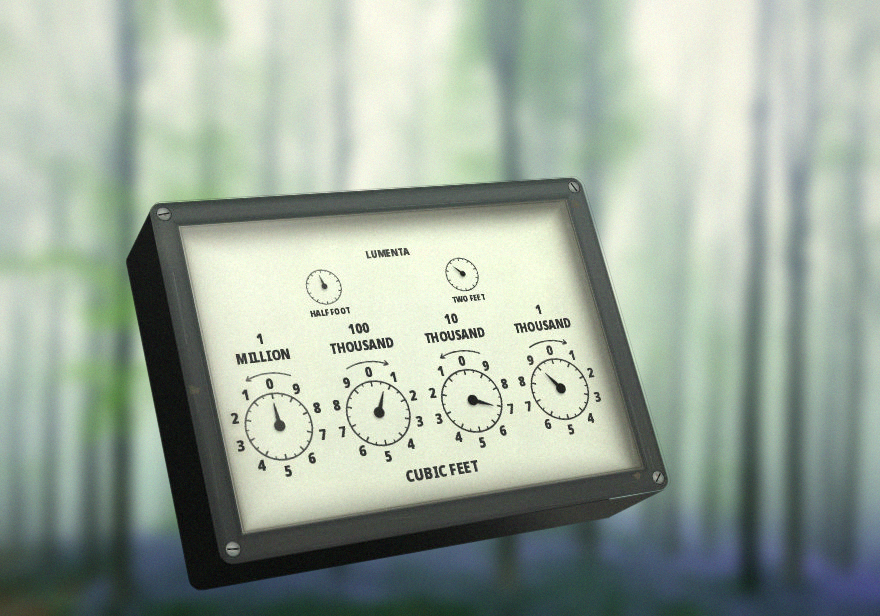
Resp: 6900 ft³
